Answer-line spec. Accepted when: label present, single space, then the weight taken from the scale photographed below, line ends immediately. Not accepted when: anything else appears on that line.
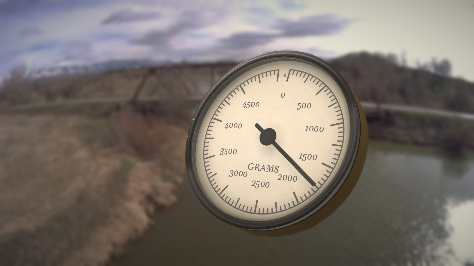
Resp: 1750 g
